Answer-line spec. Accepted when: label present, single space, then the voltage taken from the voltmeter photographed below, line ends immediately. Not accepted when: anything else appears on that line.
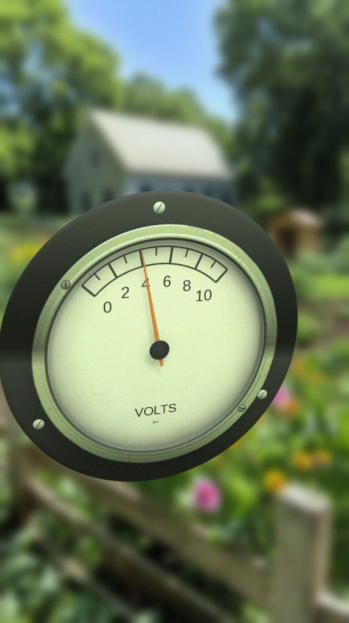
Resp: 4 V
